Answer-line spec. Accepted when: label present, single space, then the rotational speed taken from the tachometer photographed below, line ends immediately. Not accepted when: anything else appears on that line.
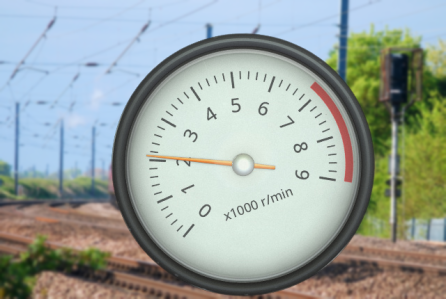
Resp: 2100 rpm
